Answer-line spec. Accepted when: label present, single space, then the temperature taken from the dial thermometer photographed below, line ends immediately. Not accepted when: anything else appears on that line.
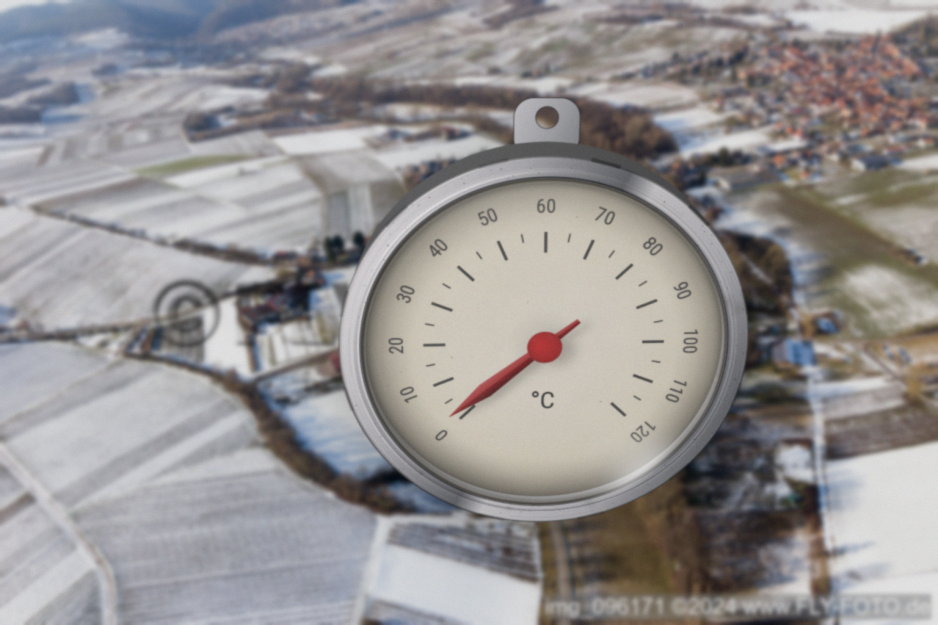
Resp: 2.5 °C
